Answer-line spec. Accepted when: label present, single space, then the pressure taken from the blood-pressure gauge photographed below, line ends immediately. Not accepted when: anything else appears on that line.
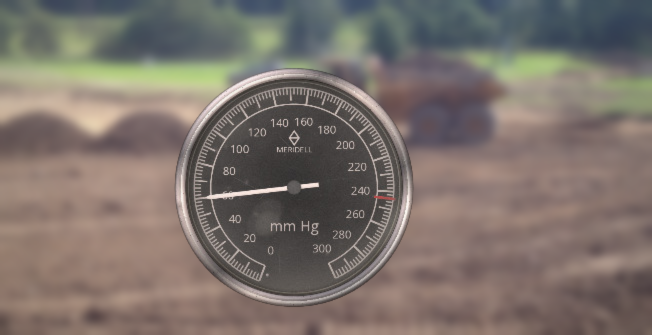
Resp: 60 mmHg
